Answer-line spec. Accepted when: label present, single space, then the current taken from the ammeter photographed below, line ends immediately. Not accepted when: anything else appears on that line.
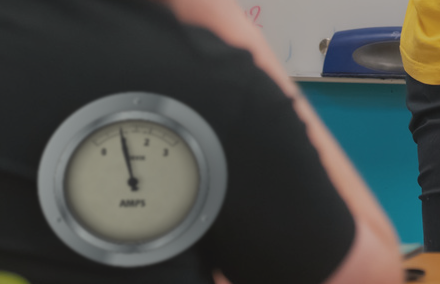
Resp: 1 A
